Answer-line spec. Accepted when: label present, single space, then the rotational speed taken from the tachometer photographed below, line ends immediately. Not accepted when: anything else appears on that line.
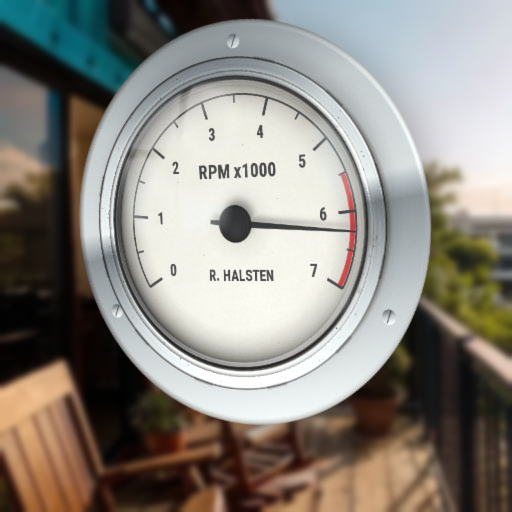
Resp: 6250 rpm
